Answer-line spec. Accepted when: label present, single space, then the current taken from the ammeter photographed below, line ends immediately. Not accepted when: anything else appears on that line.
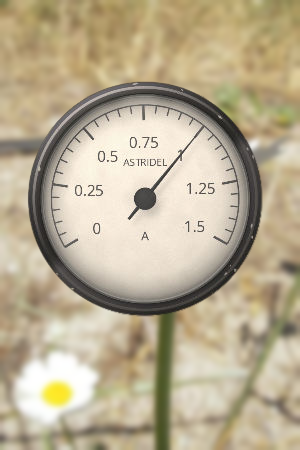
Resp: 1 A
